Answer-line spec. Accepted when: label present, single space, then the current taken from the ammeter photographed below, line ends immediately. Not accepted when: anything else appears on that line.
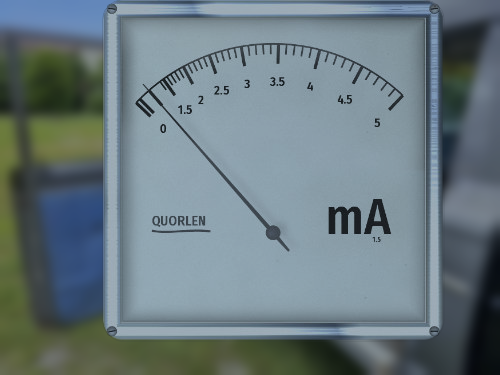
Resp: 1 mA
